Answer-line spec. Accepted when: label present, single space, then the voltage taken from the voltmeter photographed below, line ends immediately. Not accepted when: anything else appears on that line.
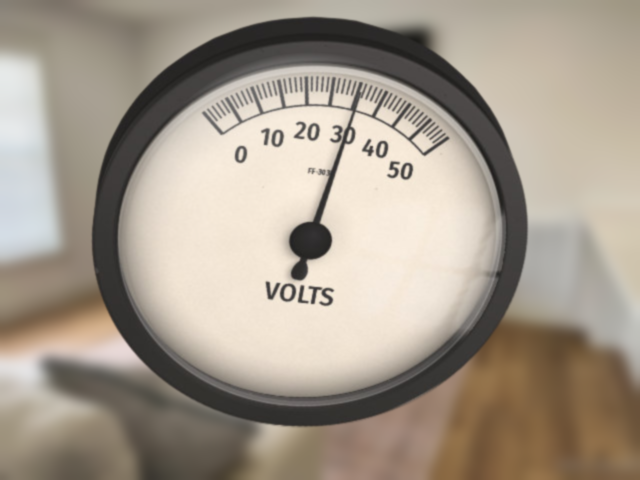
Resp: 30 V
